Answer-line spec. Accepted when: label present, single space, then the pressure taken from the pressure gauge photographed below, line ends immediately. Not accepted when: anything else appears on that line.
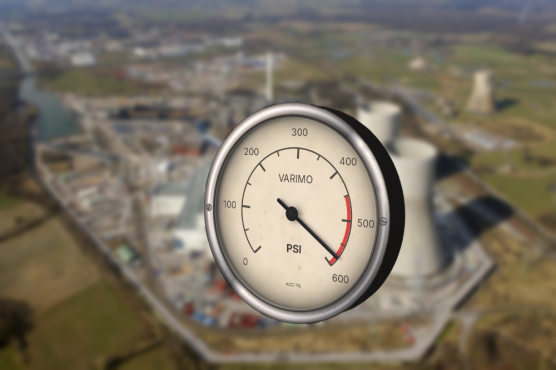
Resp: 575 psi
